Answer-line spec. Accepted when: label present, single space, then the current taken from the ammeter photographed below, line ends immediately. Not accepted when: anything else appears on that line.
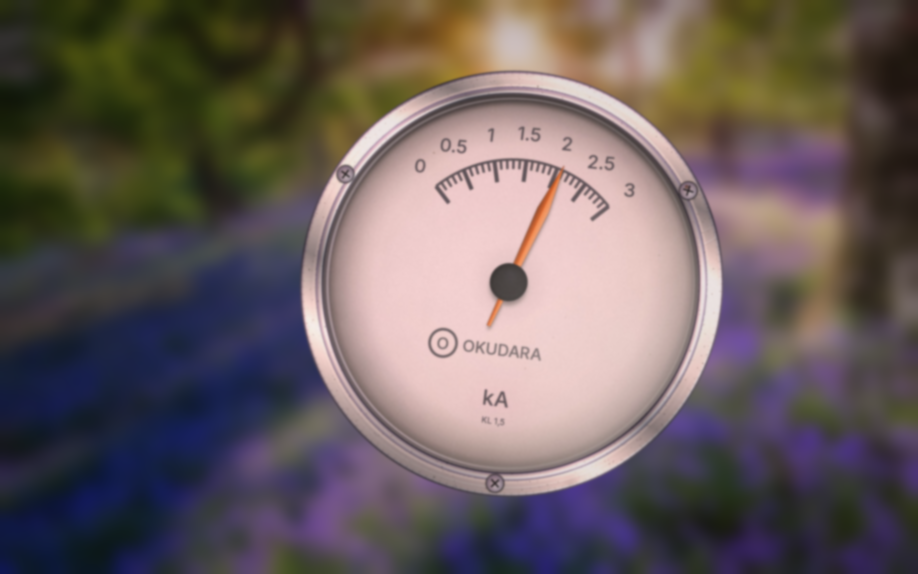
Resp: 2.1 kA
